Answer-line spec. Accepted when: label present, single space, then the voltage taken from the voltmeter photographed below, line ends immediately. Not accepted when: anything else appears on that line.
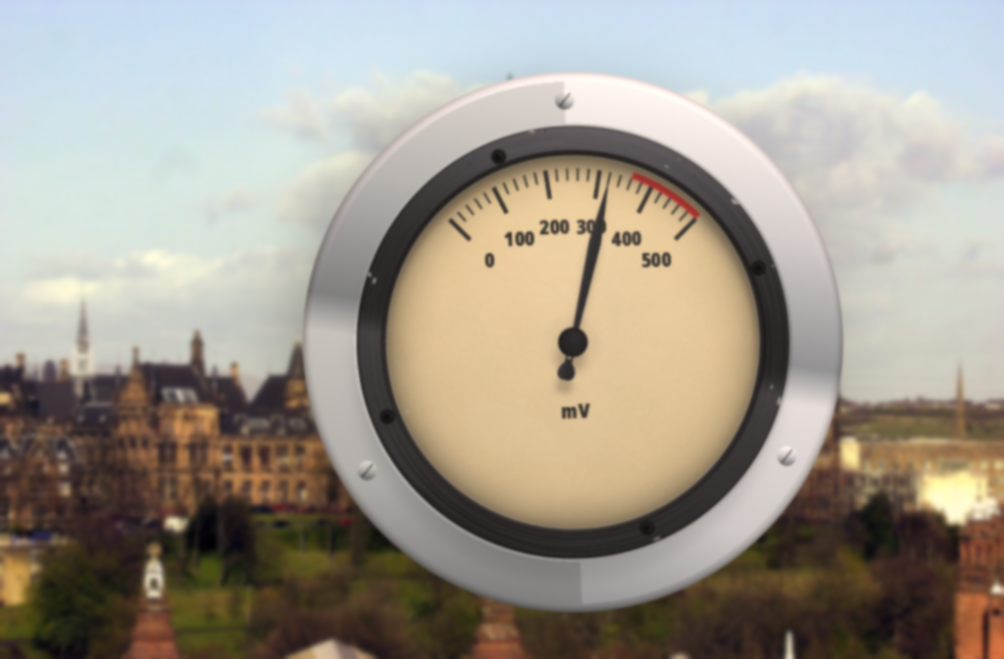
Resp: 320 mV
